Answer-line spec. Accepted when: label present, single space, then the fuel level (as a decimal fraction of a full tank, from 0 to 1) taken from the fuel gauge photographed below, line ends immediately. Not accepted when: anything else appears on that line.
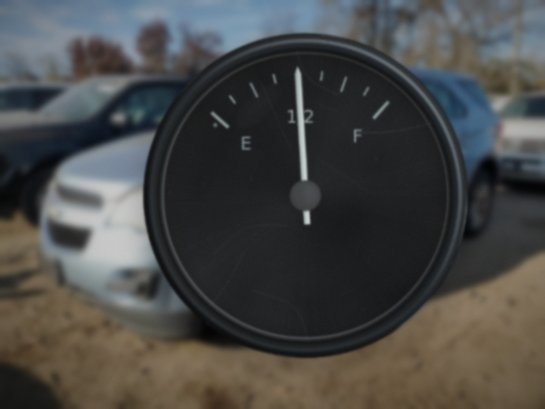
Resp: 0.5
